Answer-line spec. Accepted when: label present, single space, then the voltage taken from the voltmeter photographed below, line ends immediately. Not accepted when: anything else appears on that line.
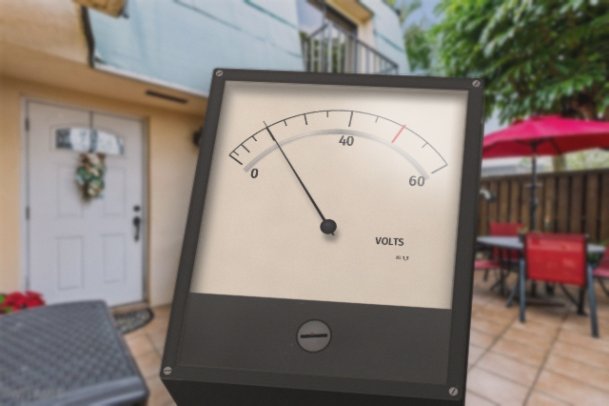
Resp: 20 V
